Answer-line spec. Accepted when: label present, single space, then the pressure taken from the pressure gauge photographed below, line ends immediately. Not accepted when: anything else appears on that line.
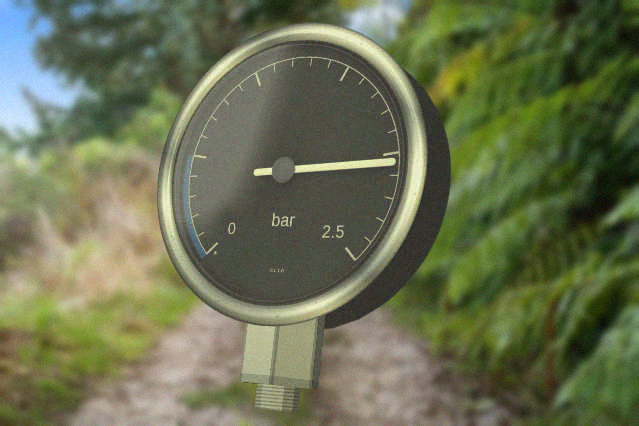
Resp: 2.05 bar
